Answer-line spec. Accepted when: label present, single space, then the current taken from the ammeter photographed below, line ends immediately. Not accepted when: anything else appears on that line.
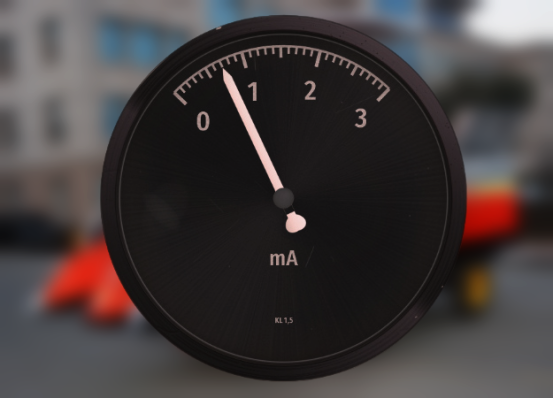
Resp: 0.7 mA
